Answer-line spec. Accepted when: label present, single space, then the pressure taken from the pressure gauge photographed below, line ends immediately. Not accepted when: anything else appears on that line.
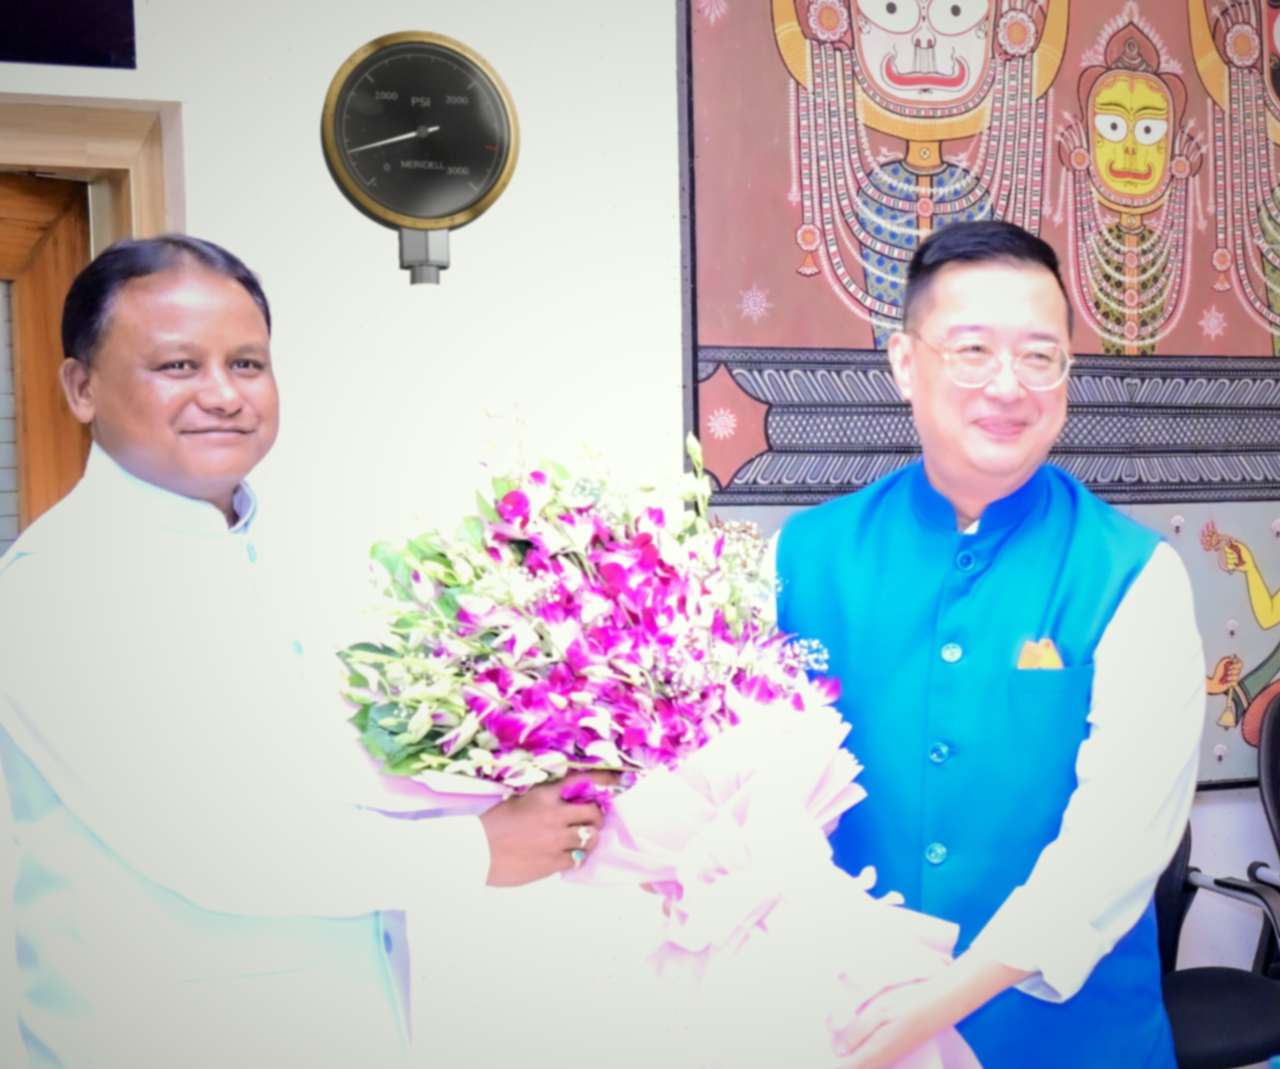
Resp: 300 psi
